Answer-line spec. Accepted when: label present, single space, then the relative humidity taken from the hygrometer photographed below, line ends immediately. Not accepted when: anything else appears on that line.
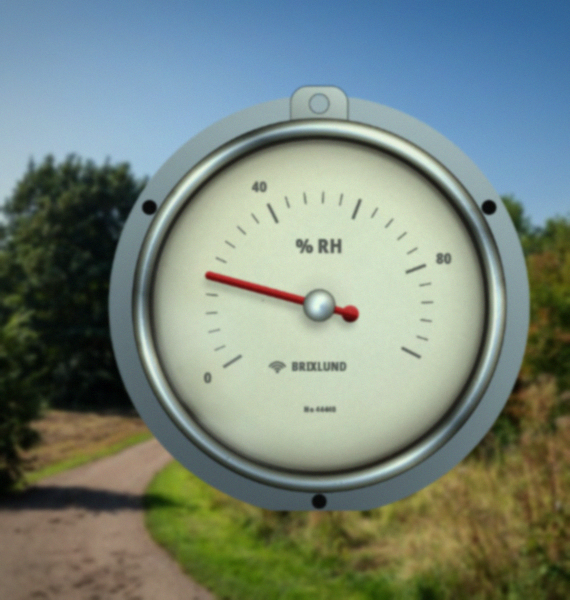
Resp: 20 %
